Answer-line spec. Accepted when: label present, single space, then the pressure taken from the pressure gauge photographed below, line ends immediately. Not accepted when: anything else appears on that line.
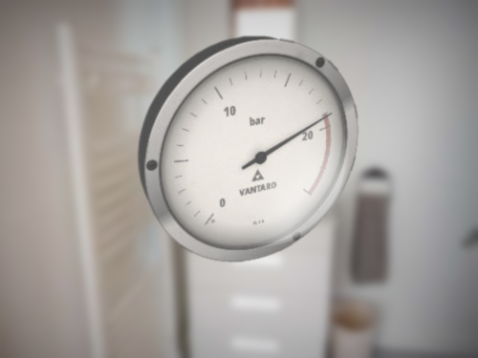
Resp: 19 bar
